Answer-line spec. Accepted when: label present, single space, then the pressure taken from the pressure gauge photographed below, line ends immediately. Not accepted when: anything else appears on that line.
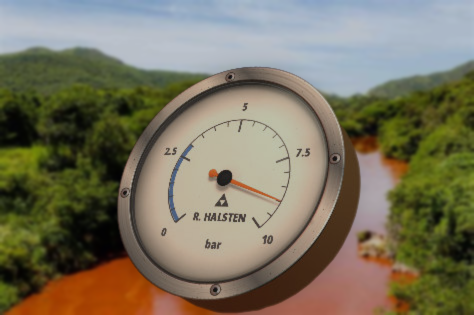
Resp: 9 bar
